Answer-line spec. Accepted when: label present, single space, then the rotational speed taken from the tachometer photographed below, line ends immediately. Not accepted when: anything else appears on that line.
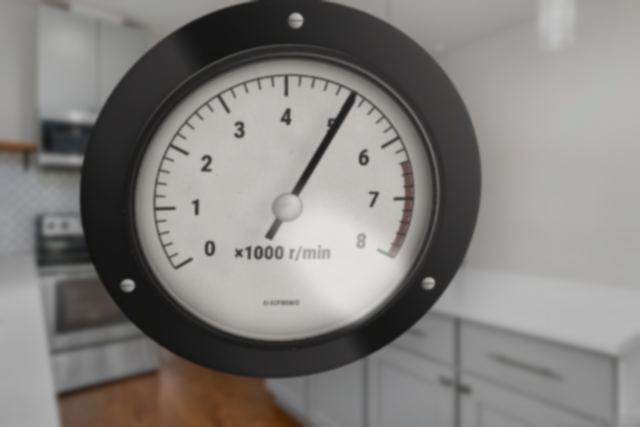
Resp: 5000 rpm
